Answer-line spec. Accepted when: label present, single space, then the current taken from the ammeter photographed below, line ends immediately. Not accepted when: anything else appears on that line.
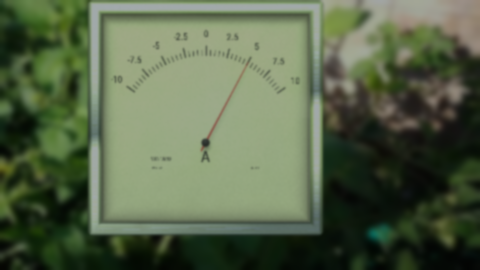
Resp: 5 A
